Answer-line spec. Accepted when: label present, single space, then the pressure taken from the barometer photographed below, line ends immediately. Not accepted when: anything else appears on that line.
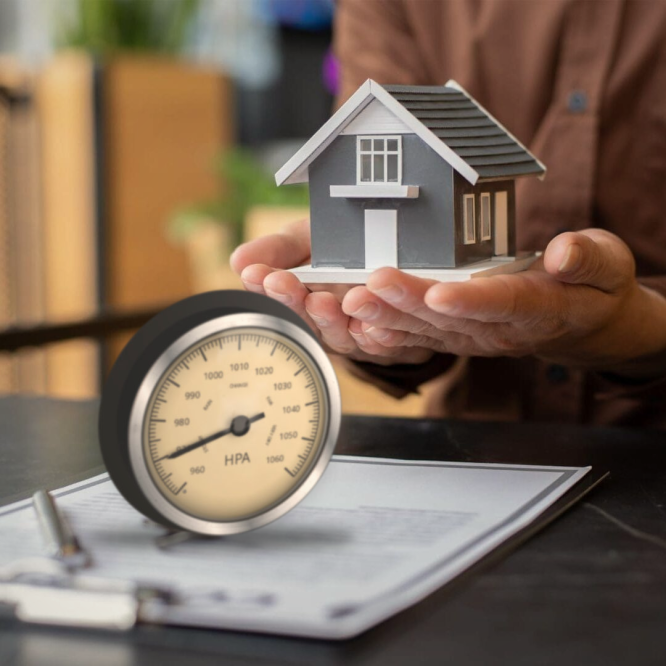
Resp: 970 hPa
